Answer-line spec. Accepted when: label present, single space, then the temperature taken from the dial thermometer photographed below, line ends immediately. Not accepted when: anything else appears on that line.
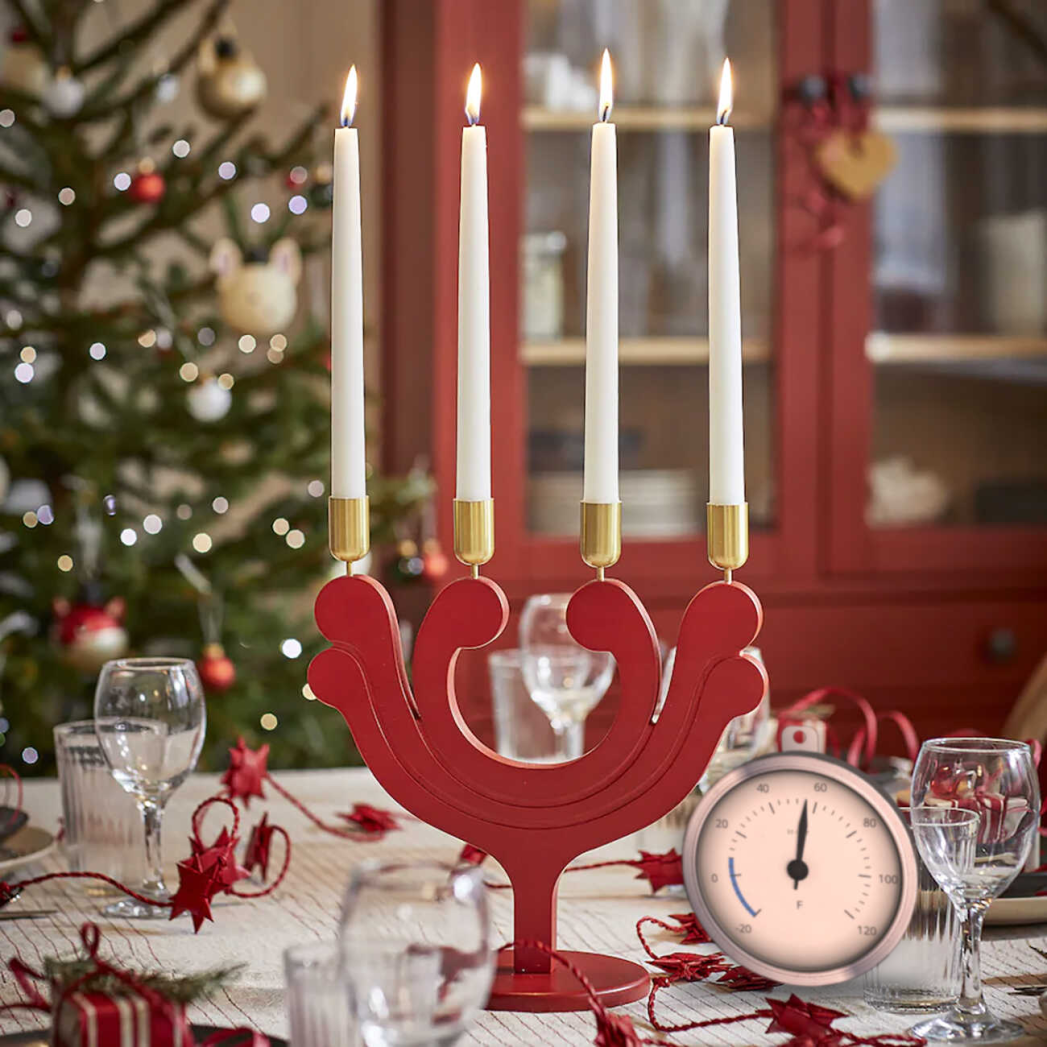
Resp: 56 °F
